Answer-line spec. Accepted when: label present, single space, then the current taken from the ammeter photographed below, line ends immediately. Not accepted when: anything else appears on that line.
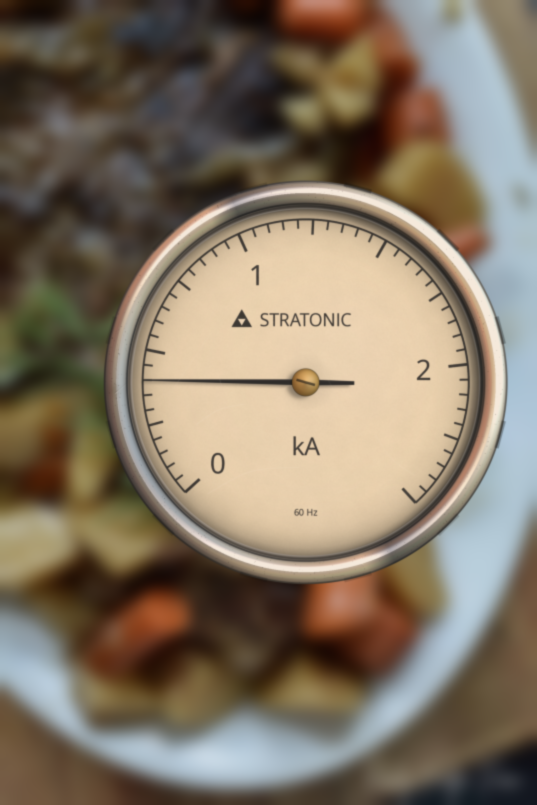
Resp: 0.4 kA
